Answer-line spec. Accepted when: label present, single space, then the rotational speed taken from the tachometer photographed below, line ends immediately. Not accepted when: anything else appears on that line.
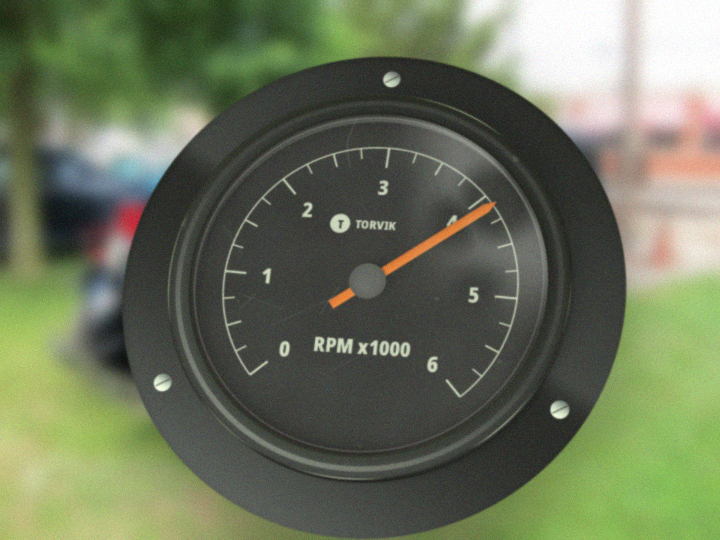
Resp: 4125 rpm
